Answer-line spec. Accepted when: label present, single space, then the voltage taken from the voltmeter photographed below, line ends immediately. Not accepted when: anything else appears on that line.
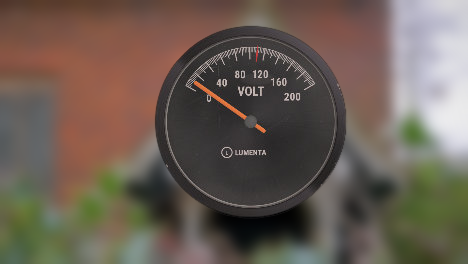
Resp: 10 V
